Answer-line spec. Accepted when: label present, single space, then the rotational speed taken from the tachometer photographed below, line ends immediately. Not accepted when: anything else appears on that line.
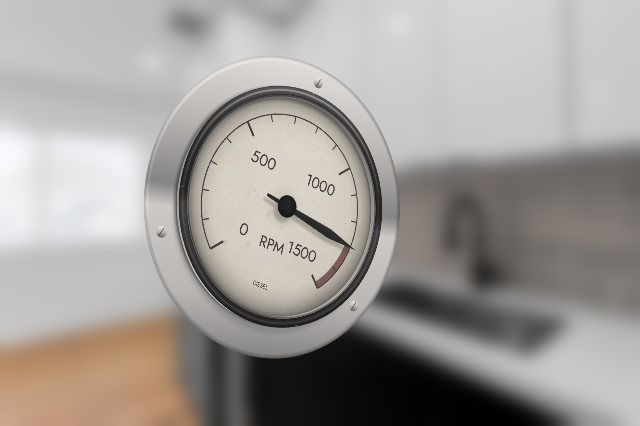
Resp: 1300 rpm
